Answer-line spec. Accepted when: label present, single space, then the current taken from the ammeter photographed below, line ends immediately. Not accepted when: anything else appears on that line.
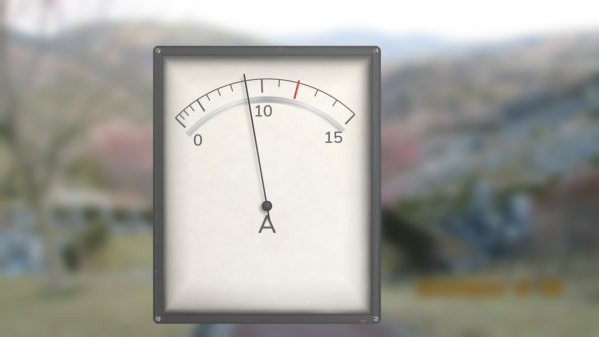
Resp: 9 A
